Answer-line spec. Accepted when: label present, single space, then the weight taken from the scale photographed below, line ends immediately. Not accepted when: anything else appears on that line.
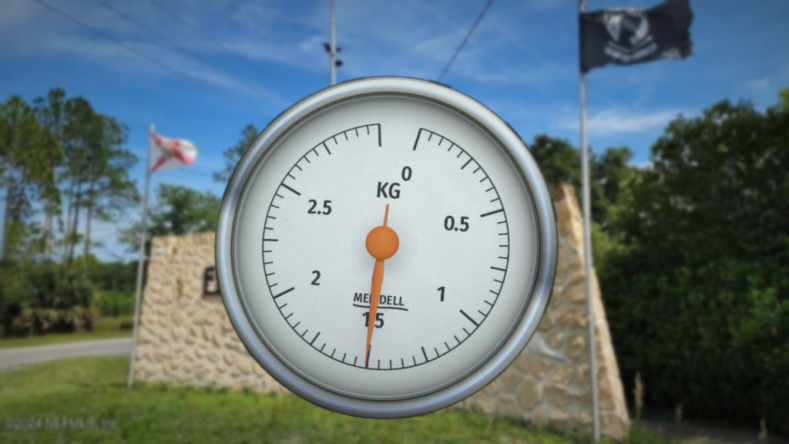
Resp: 1.5 kg
